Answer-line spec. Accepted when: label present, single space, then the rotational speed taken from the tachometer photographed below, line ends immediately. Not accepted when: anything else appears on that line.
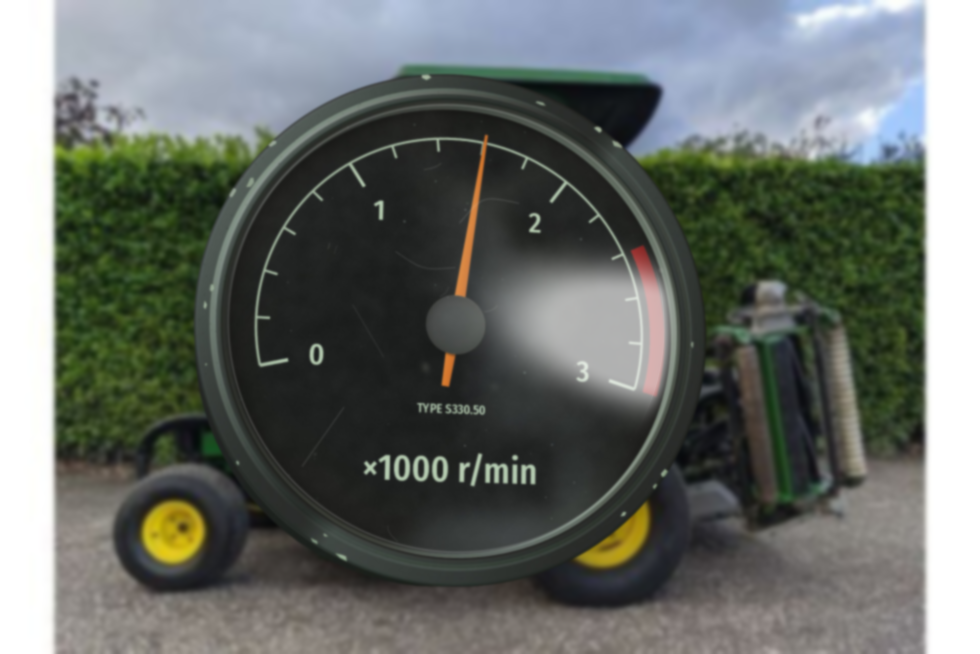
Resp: 1600 rpm
